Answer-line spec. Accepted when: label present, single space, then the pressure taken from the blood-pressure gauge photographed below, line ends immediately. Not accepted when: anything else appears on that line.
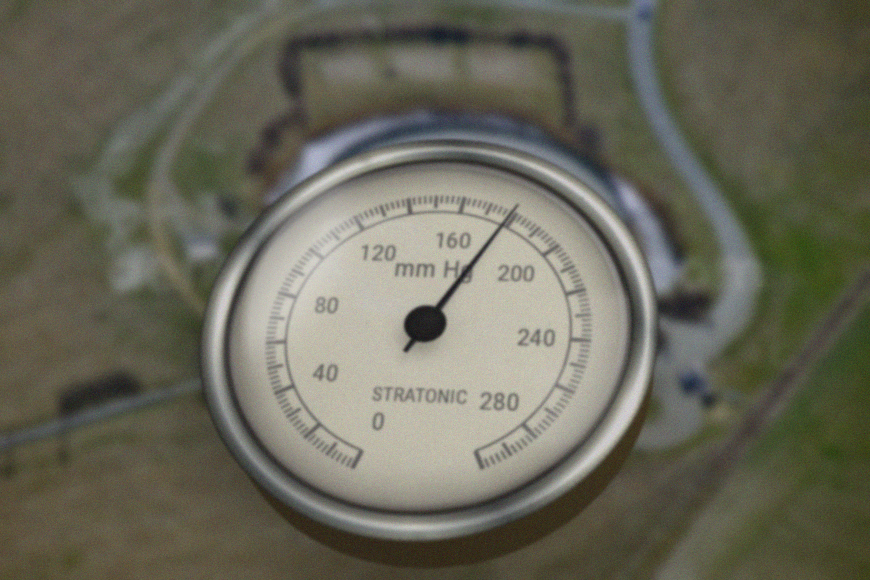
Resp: 180 mmHg
